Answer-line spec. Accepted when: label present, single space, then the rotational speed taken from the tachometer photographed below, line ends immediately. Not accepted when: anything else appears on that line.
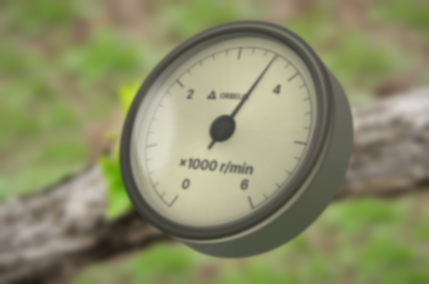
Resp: 3600 rpm
